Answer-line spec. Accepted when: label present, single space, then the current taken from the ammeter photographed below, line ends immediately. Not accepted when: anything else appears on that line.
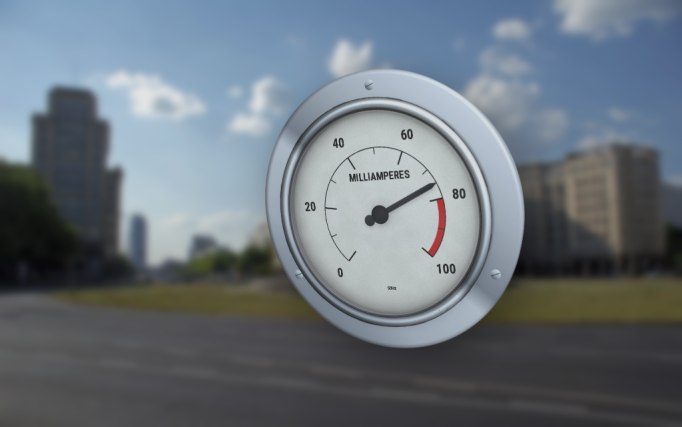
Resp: 75 mA
